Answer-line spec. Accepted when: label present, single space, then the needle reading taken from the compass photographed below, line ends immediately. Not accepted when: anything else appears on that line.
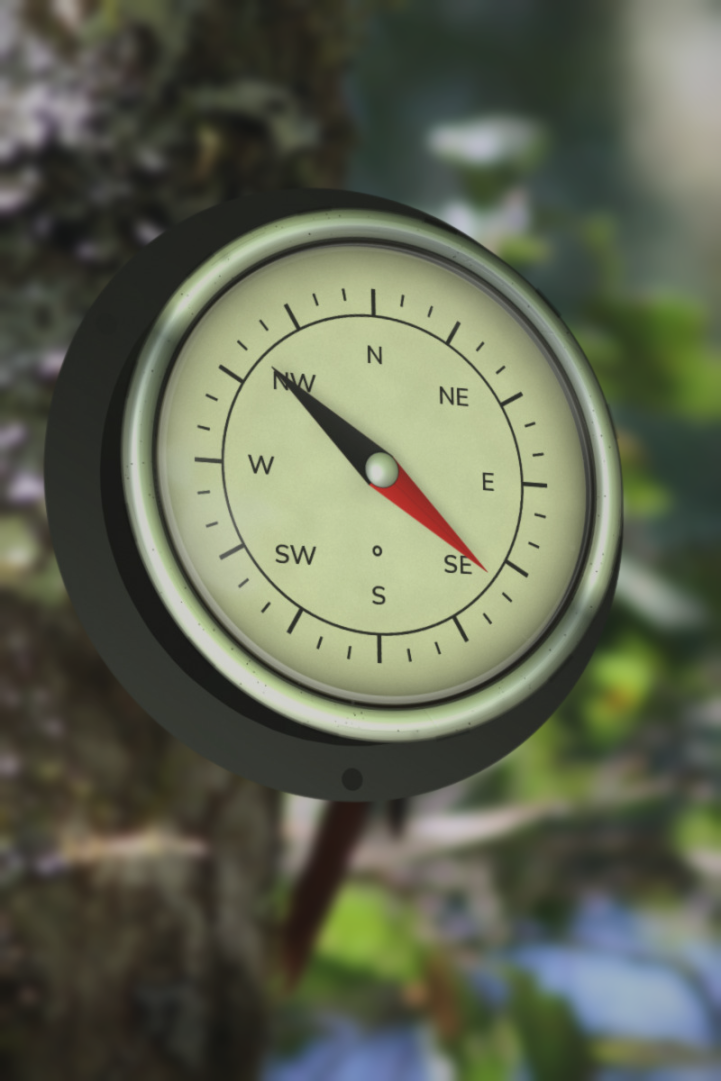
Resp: 130 °
